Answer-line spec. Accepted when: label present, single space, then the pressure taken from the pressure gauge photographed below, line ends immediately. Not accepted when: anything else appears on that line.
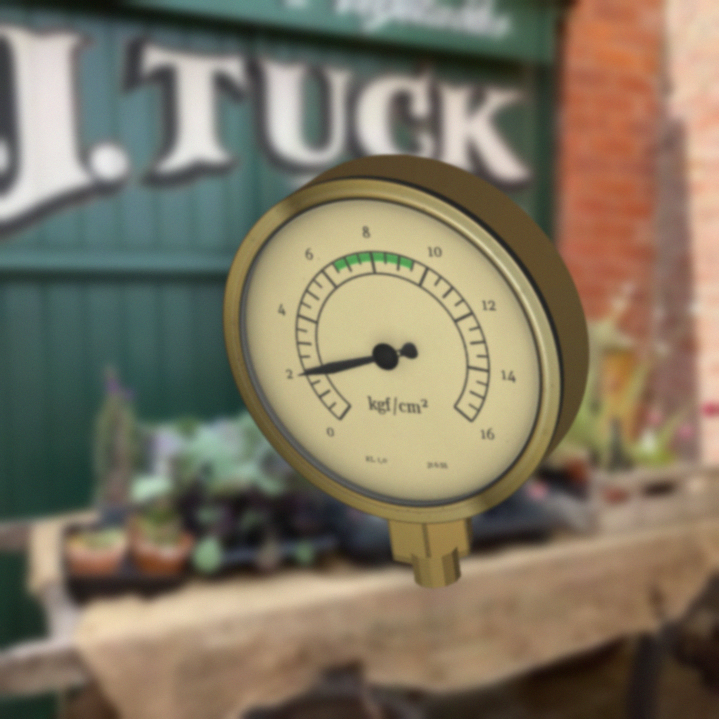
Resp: 2 kg/cm²
